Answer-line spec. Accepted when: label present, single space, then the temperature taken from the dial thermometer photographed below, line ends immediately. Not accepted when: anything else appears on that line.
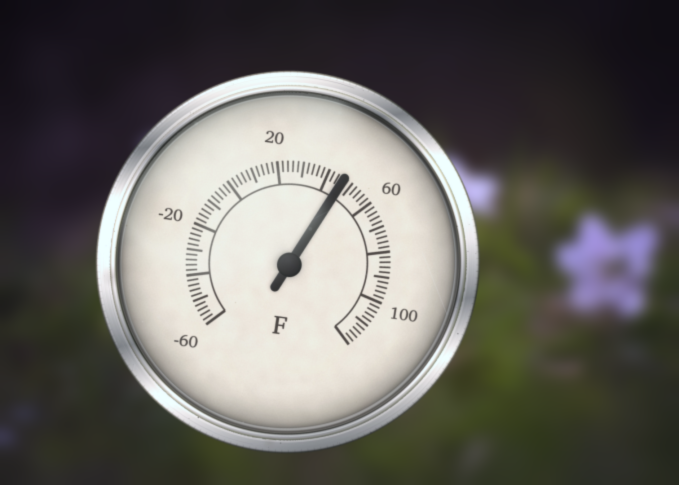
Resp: 46 °F
